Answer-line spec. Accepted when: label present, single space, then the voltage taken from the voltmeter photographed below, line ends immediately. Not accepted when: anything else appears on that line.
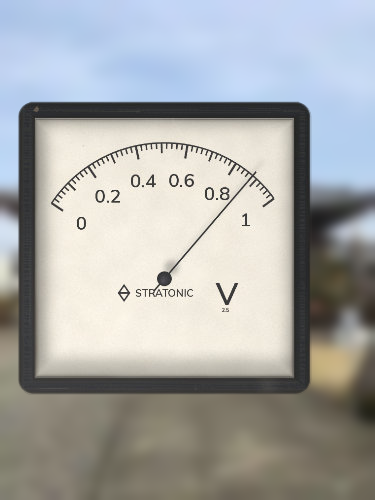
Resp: 0.88 V
